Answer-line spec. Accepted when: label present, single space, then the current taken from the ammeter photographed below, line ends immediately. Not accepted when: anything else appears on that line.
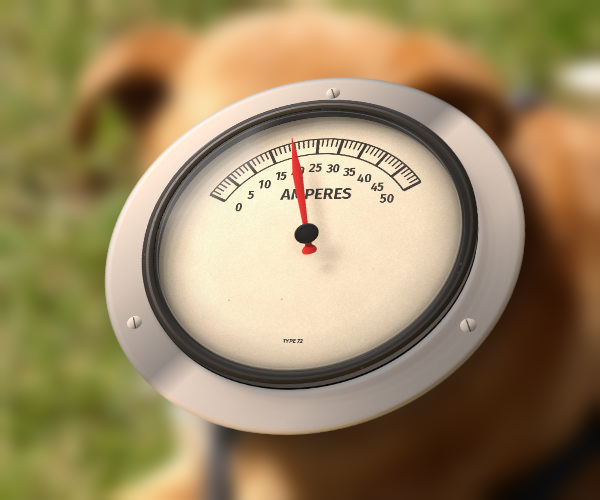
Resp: 20 A
